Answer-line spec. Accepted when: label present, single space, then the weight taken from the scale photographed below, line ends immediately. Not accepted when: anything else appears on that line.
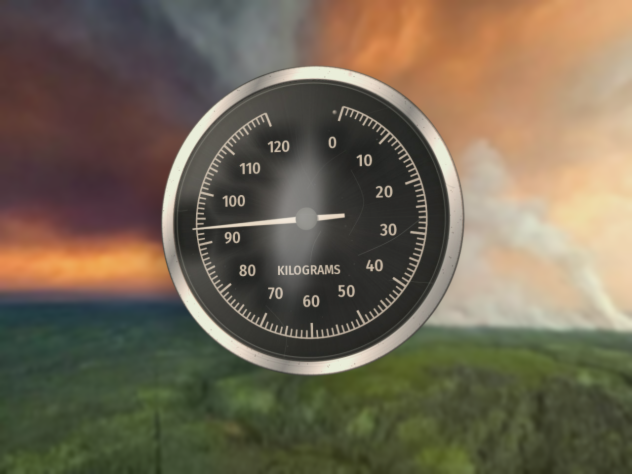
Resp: 93 kg
